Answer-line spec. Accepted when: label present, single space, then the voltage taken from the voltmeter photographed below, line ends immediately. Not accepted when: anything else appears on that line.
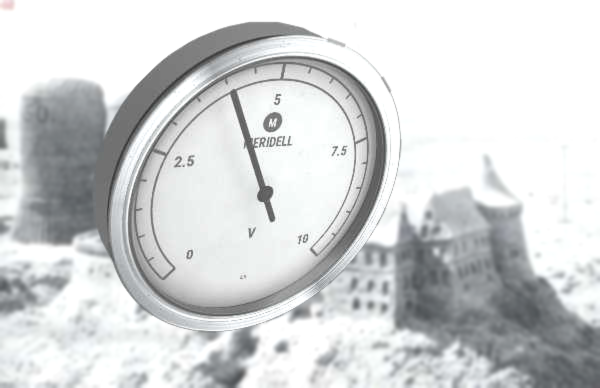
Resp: 4 V
